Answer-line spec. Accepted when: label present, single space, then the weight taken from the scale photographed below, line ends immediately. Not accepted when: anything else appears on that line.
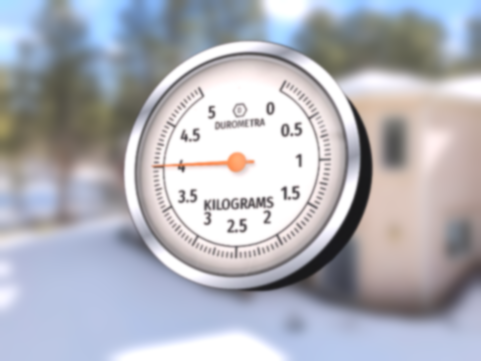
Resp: 4 kg
